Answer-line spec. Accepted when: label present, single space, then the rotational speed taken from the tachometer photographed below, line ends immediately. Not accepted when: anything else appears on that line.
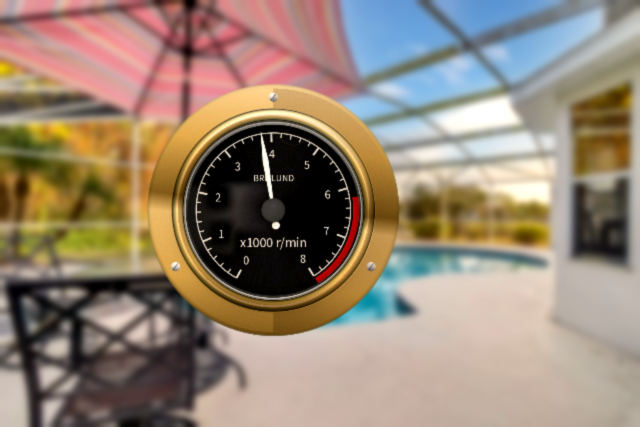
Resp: 3800 rpm
